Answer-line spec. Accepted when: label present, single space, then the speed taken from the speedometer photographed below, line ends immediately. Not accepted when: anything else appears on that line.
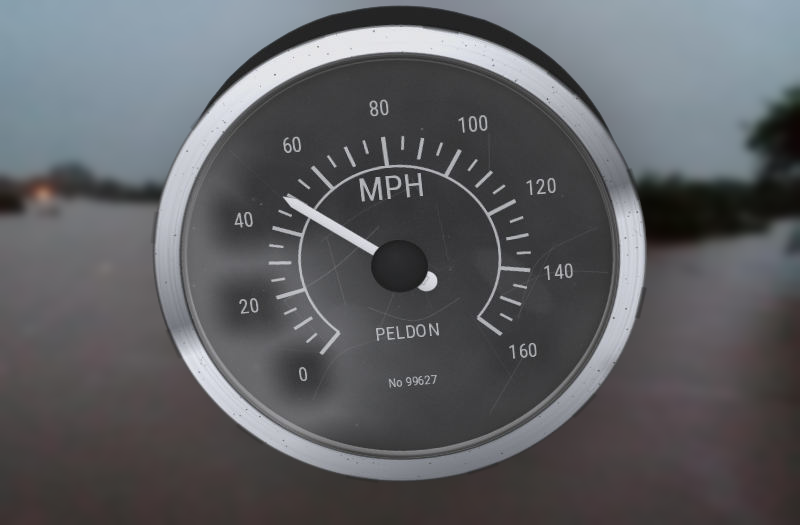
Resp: 50 mph
